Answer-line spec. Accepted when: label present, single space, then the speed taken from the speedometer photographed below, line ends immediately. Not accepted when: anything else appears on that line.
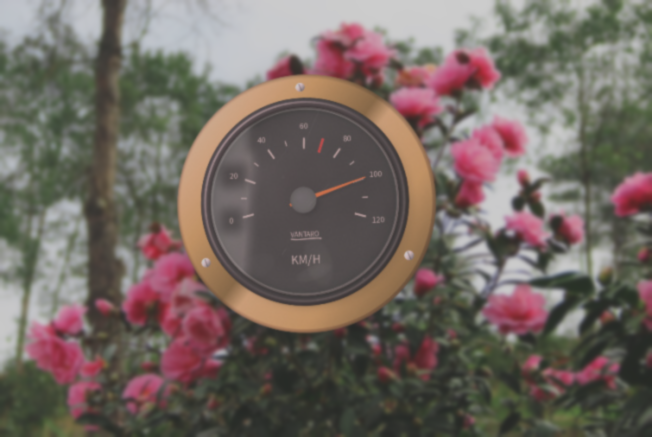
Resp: 100 km/h
